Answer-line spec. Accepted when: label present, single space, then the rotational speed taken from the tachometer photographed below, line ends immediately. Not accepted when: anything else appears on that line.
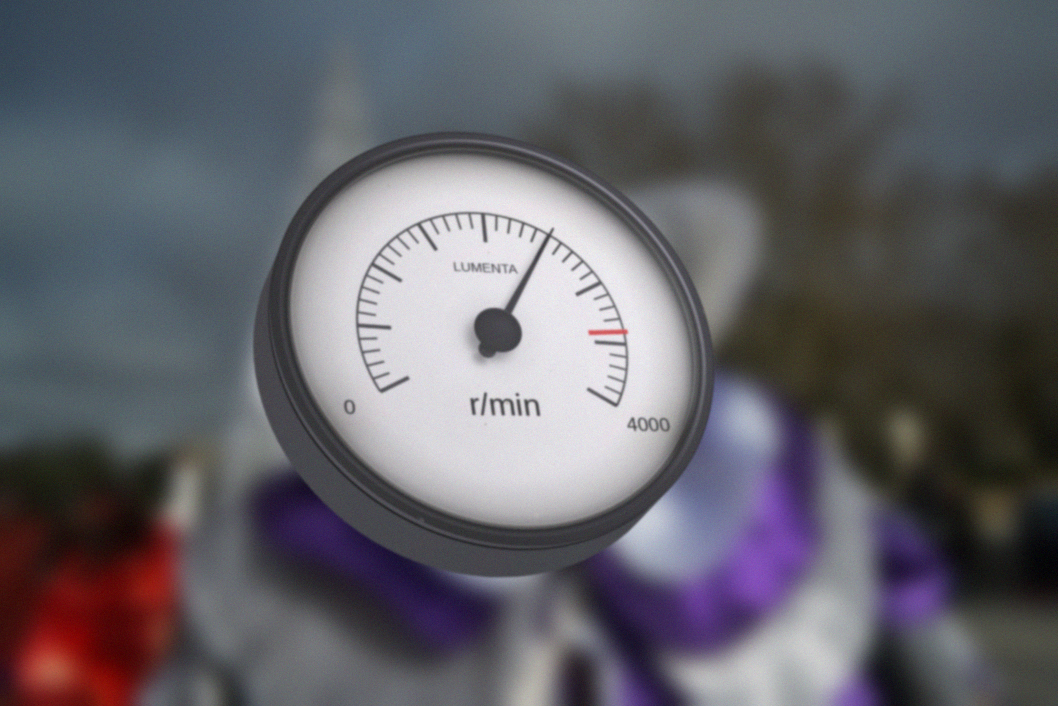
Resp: 2500 rpm
